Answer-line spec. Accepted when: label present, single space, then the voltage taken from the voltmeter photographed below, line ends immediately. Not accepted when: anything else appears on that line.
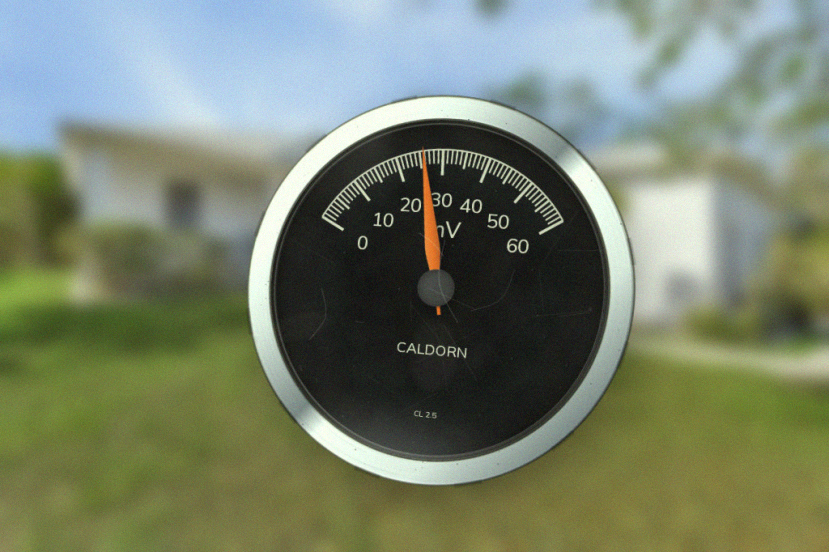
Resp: 26 mV
